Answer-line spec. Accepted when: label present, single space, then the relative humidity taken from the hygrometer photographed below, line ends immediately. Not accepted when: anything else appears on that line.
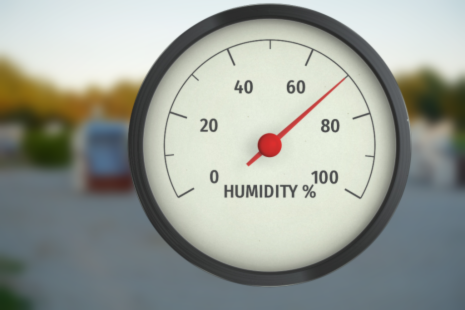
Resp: 70 %
